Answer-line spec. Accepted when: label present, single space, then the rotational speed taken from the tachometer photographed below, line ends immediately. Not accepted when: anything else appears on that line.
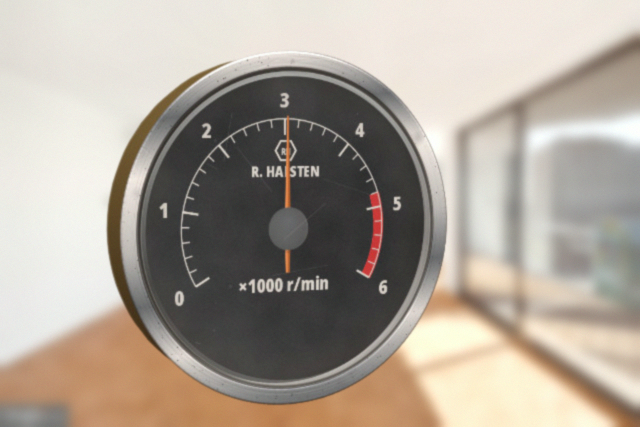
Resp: 3000 rpm
